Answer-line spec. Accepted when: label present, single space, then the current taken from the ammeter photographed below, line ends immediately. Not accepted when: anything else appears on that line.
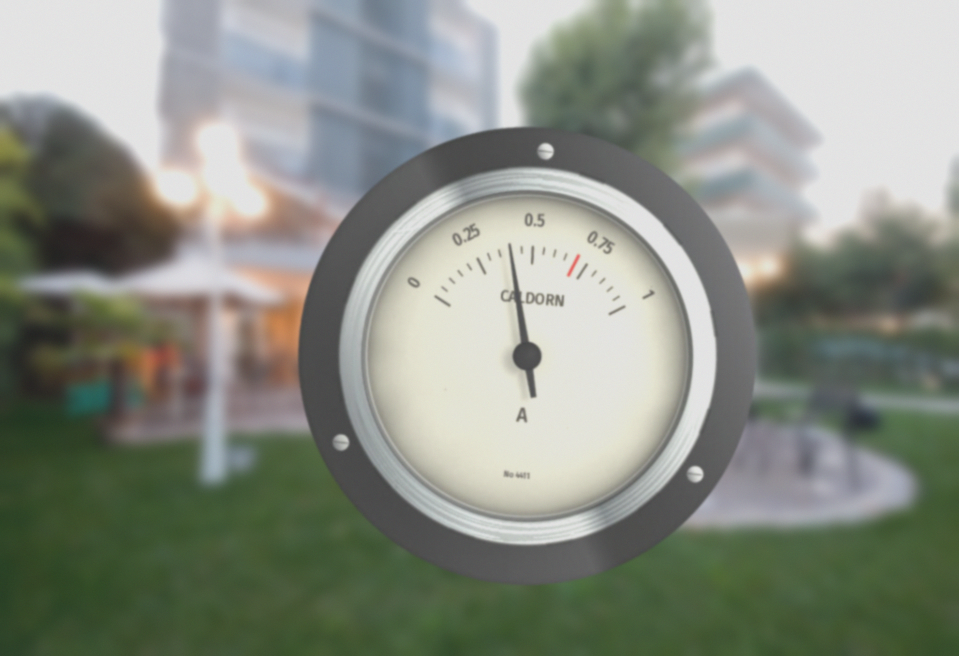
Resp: 0.4 A
